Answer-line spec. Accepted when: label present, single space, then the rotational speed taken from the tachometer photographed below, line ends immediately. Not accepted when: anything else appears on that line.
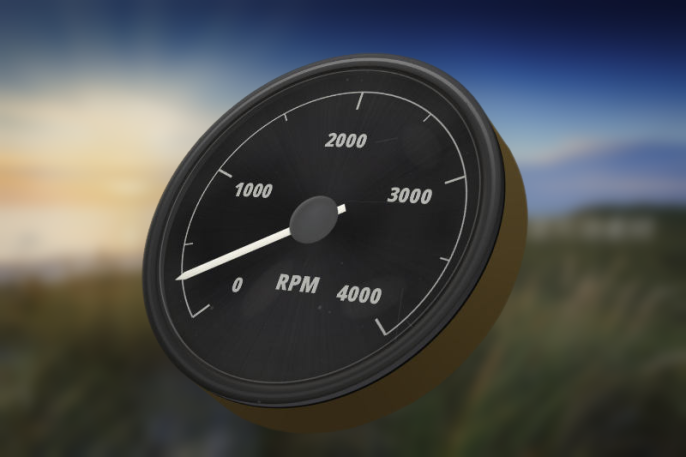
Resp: 250 rpm
